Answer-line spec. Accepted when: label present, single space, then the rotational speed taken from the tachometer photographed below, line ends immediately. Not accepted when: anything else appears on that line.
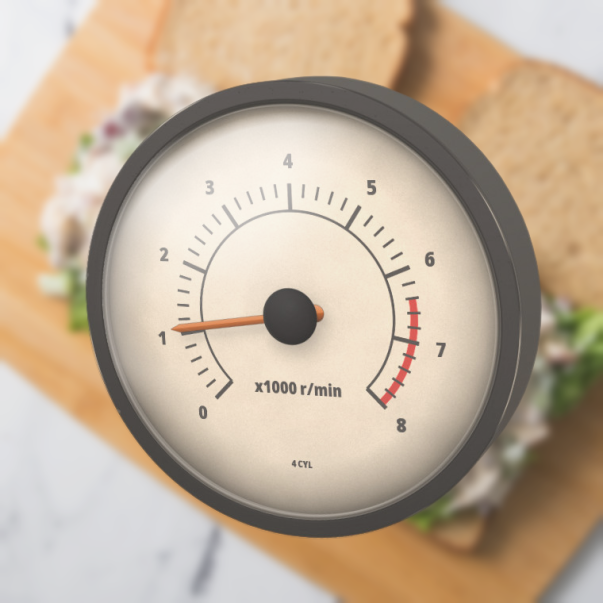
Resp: 1100 rpm
